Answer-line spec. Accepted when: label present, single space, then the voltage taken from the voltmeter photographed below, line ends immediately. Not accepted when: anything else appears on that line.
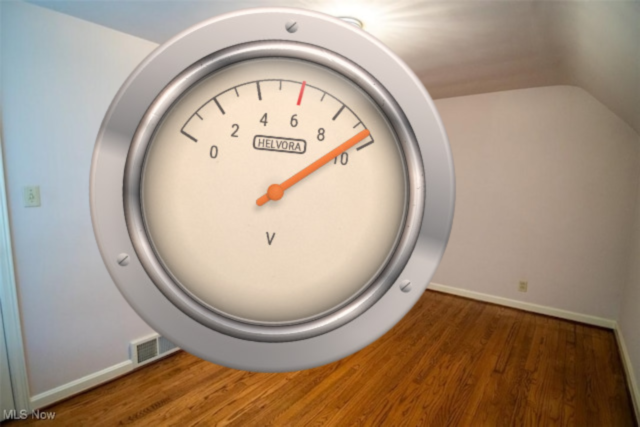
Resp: 9.5 V
